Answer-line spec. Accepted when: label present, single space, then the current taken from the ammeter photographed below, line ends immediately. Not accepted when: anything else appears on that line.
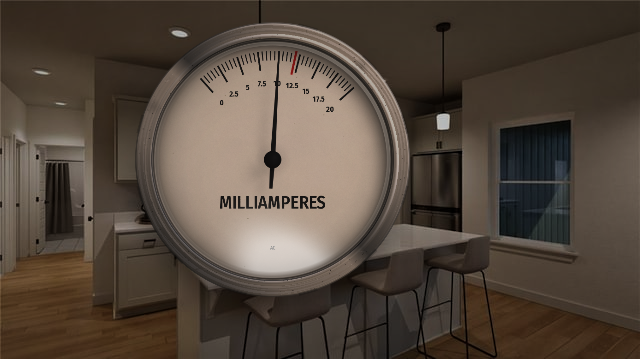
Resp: 10 mA
